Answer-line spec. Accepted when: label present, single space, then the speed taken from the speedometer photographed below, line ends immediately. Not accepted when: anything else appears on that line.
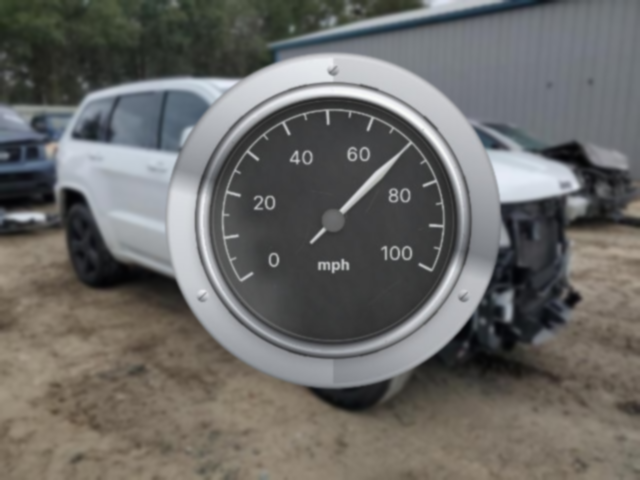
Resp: 70 mph
